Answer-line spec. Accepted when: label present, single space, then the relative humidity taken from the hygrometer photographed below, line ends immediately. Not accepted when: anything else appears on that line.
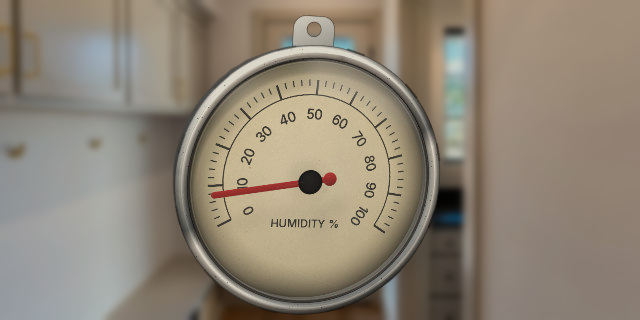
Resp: 8 %
